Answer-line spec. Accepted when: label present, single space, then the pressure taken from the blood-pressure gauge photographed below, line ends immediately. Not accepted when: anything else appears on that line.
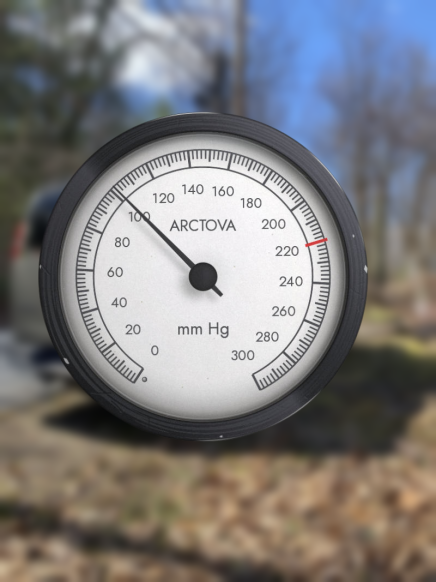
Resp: 102 mmHg
